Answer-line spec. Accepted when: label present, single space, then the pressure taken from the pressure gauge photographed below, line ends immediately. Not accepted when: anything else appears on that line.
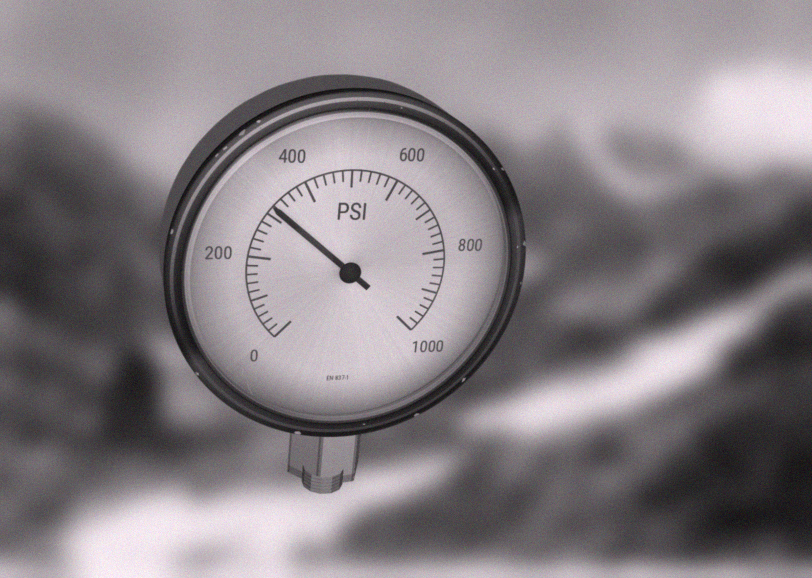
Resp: 320 psi
